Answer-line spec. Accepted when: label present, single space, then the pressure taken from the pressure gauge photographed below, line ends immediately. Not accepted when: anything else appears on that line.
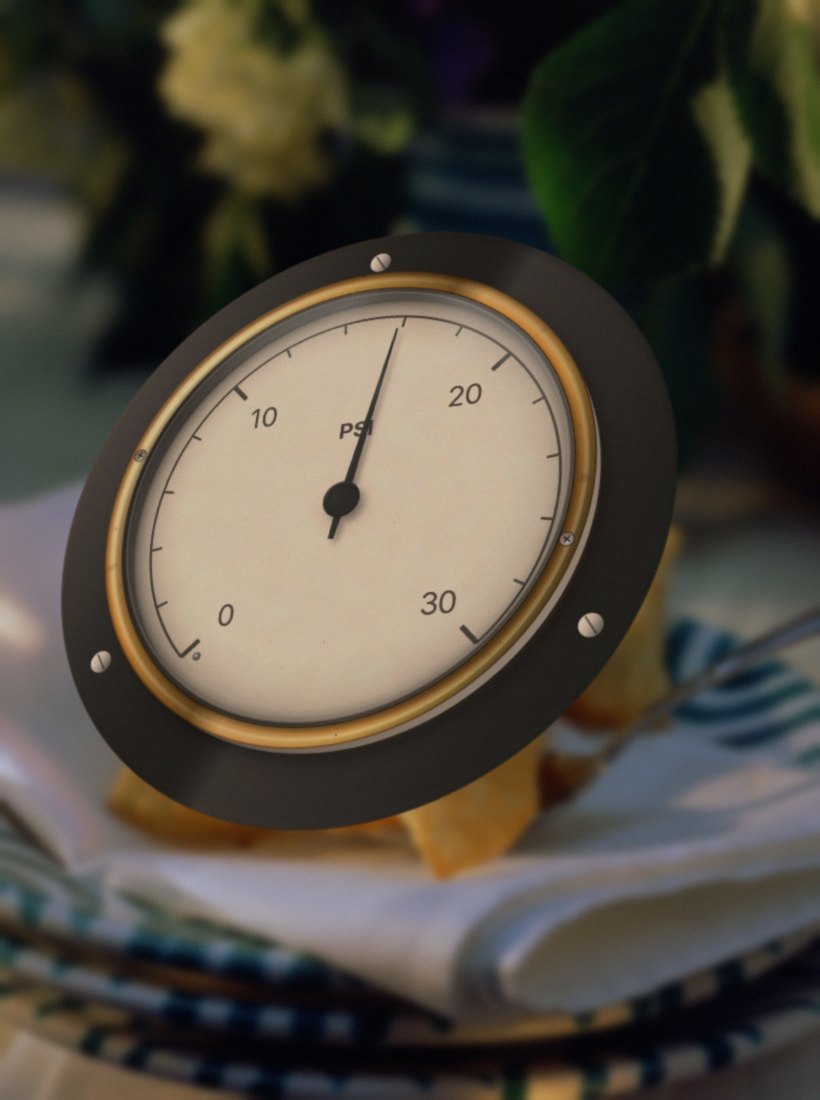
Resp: 16 psi
